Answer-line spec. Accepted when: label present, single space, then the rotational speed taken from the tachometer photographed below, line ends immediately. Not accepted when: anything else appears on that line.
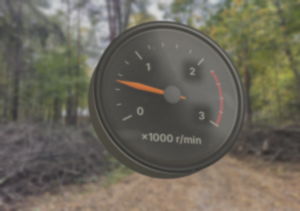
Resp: 500 rpm
